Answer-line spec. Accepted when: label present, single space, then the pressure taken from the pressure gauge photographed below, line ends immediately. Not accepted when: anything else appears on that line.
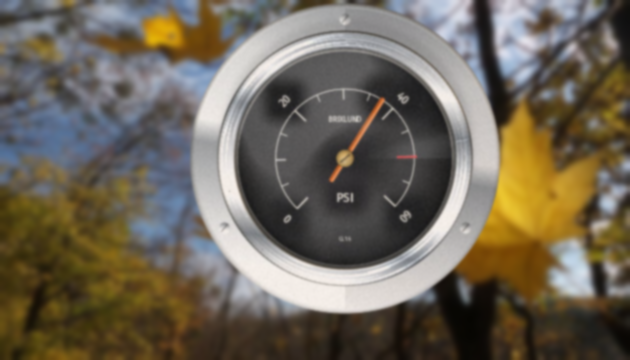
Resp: 37.5 psi
